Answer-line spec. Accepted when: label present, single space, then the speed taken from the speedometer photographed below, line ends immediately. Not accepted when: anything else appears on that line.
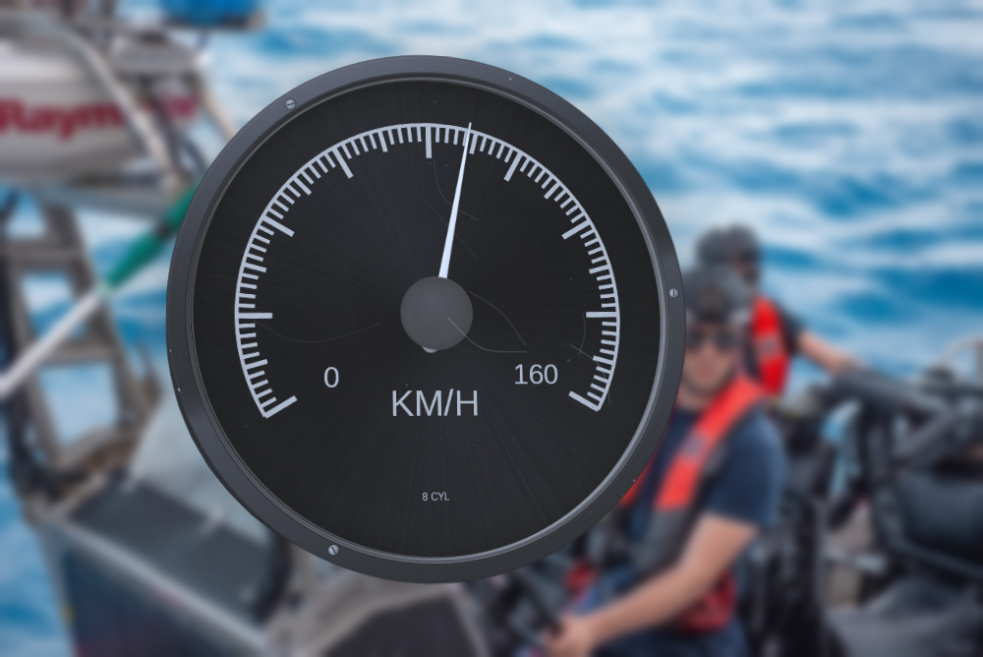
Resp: 88 km/h
